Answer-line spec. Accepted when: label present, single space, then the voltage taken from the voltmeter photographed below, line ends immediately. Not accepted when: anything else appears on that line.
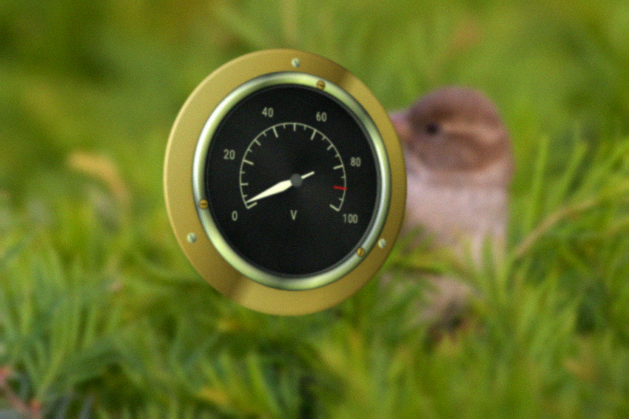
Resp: 2.5 V
